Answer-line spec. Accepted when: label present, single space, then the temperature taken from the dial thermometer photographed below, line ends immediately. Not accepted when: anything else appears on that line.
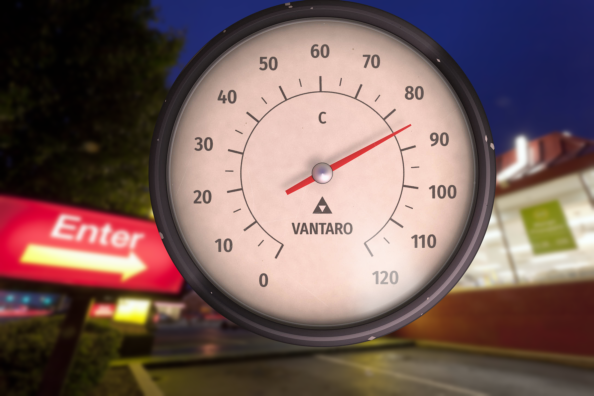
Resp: 85 °C
